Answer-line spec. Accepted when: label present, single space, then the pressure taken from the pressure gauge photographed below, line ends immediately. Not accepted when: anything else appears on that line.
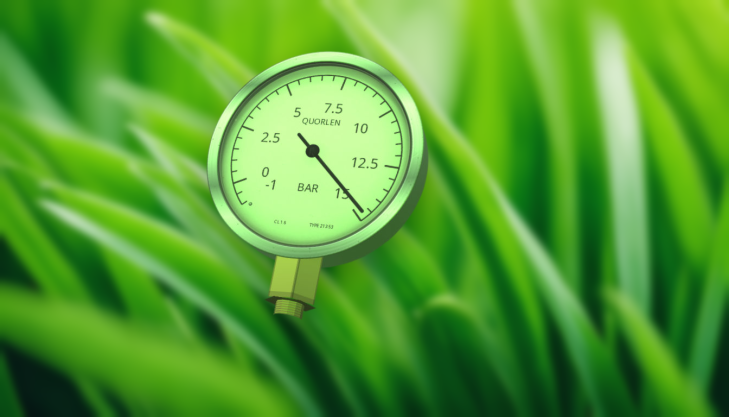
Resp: 14.75 bar
